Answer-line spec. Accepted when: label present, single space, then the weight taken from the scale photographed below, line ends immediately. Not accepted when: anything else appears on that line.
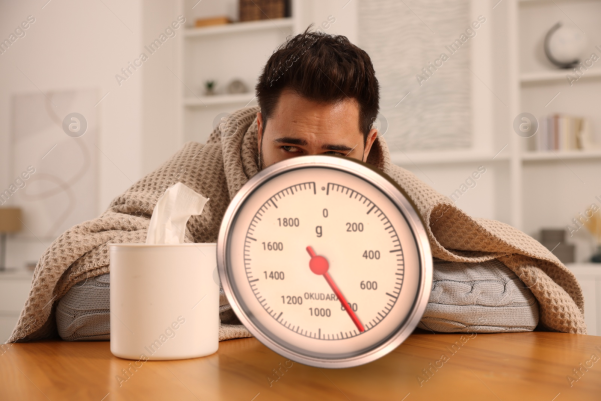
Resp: 800 g
